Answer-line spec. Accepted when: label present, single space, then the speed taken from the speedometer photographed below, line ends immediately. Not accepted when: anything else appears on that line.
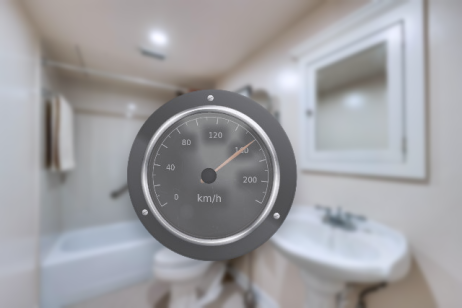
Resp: 160 km/h
